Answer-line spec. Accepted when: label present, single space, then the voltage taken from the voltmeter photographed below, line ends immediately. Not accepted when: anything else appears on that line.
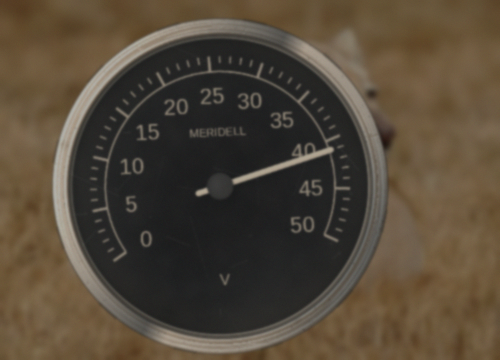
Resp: 41 V
